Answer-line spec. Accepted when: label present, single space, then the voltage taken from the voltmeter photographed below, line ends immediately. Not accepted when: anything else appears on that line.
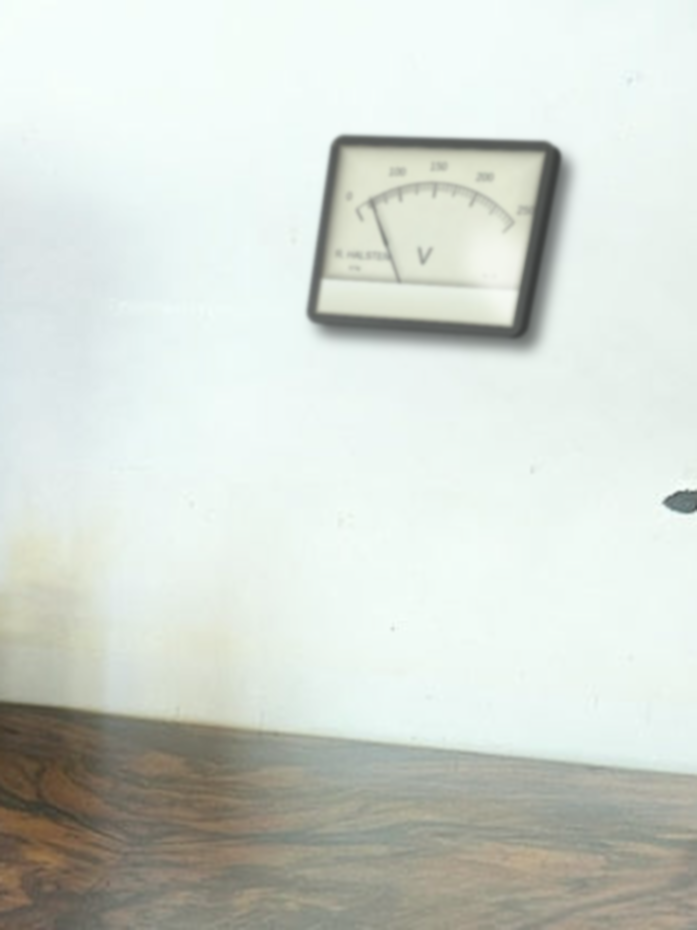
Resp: 50 V
